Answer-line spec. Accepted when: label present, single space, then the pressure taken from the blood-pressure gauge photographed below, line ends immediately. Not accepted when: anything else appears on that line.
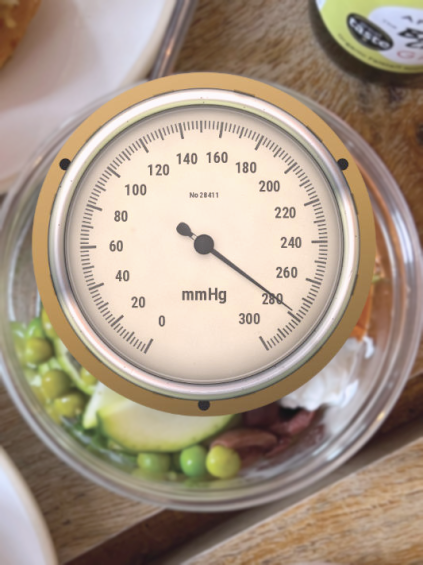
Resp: 278 mmHg
